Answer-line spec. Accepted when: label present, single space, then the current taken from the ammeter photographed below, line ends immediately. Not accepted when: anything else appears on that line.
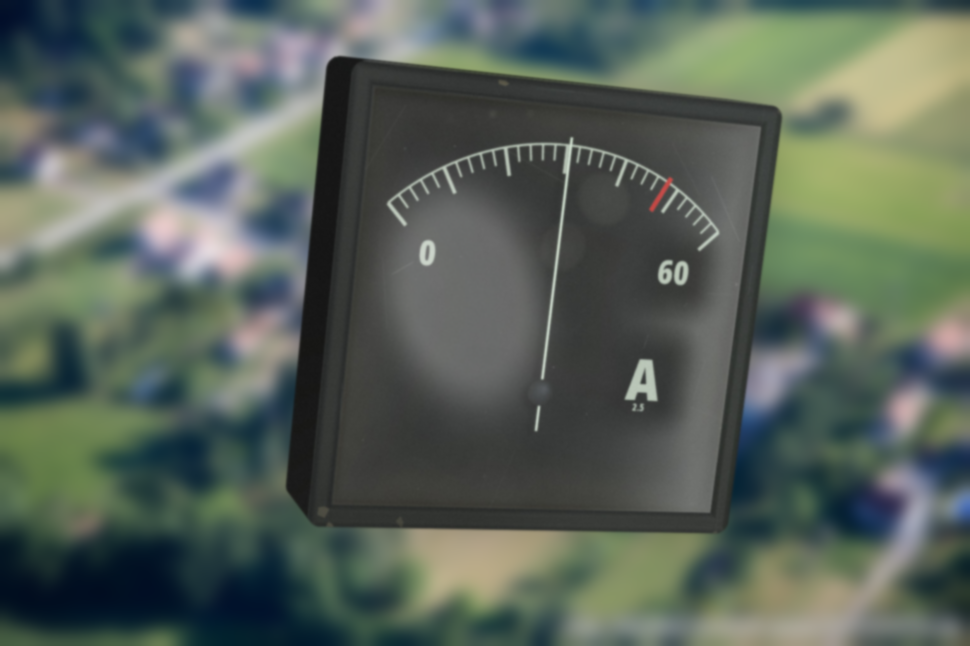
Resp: 30 A
